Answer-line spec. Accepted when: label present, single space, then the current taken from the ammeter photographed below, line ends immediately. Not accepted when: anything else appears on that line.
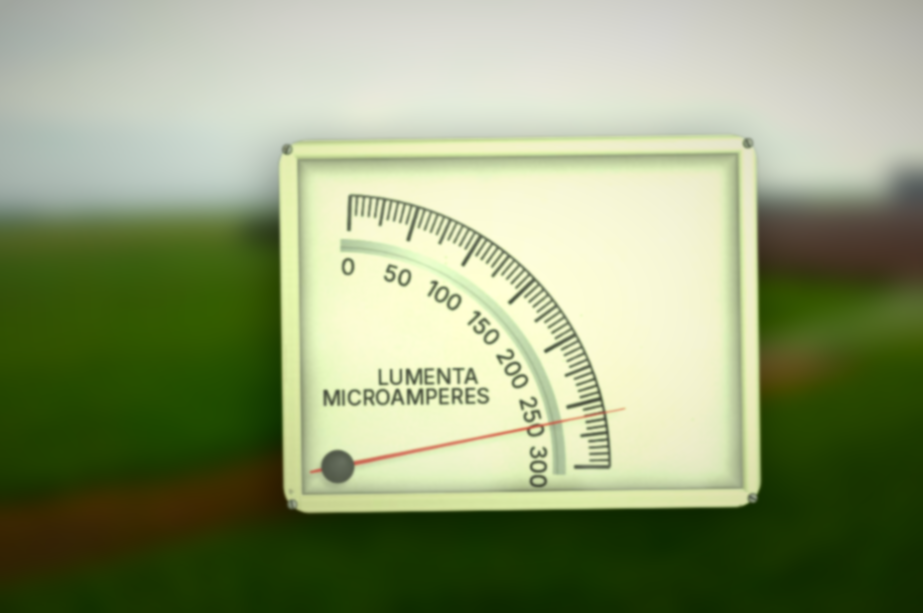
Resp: 260 µA
